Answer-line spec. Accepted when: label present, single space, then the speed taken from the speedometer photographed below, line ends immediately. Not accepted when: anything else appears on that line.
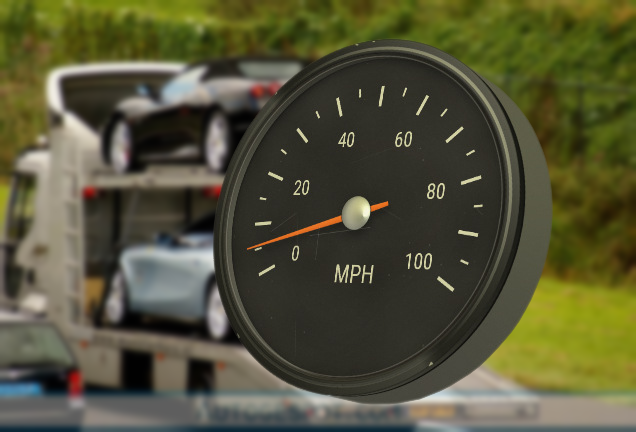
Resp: 5 mph
